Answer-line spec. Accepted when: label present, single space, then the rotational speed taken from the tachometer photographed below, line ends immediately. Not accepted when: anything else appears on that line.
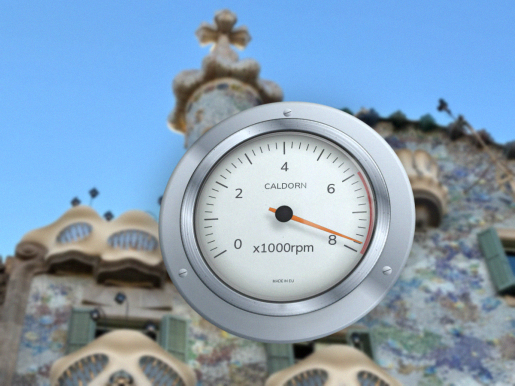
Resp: 7800 rpm
